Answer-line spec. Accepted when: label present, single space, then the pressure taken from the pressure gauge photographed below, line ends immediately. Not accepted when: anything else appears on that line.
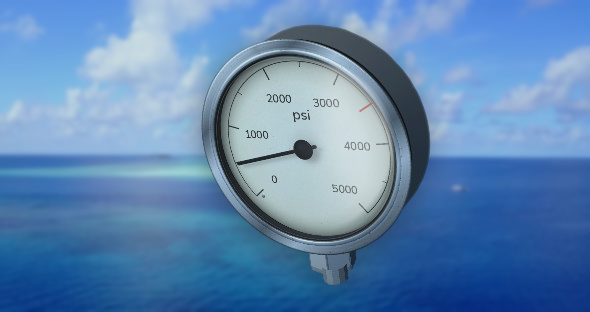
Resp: 500 psi
